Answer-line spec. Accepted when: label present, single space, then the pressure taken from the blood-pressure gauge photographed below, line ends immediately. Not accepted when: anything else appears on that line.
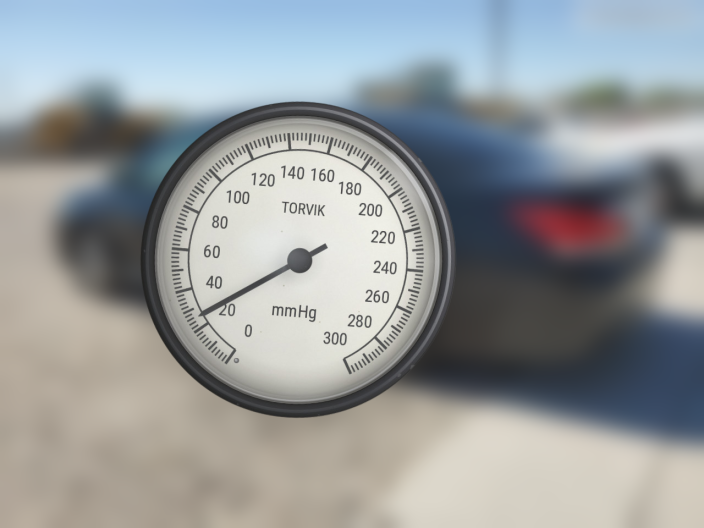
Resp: 26 mmHg
